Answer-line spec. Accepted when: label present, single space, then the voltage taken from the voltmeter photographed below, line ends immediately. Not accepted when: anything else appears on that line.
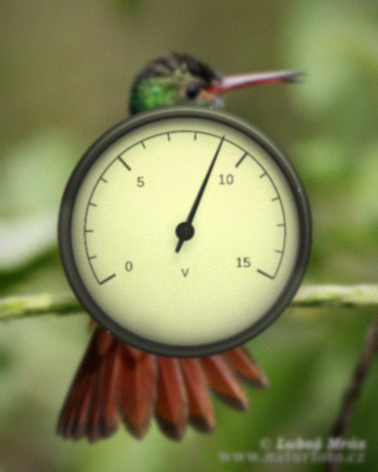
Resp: 9 V
